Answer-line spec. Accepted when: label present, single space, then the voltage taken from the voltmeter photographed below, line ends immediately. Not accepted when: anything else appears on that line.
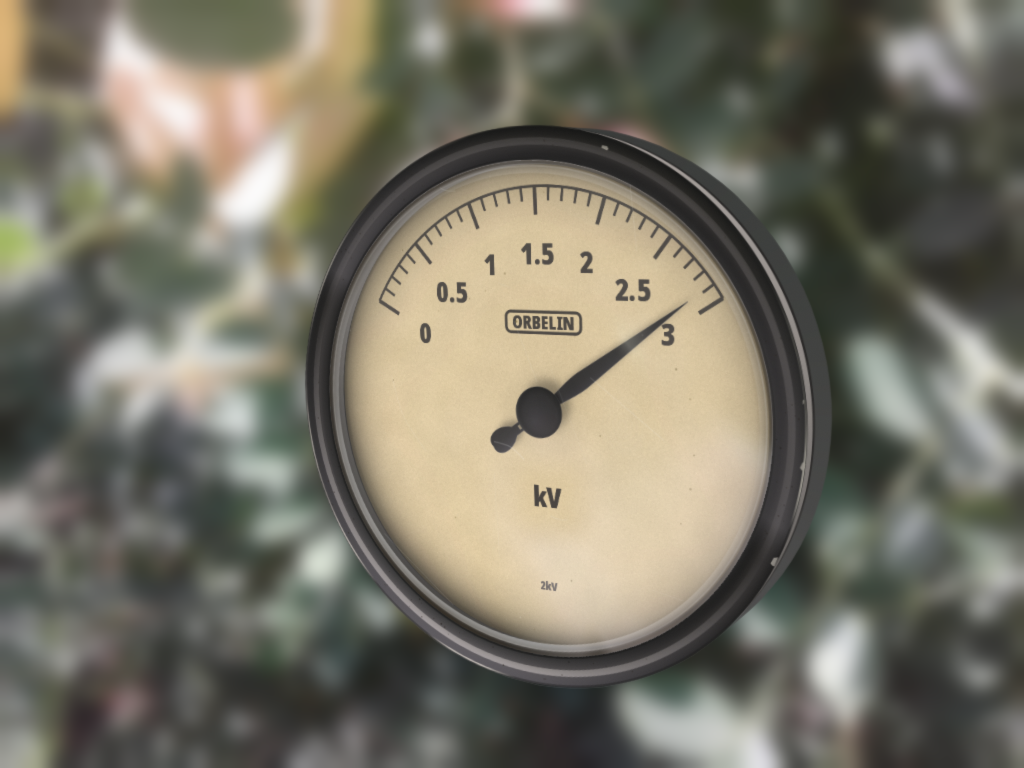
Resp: 2.9 kV
